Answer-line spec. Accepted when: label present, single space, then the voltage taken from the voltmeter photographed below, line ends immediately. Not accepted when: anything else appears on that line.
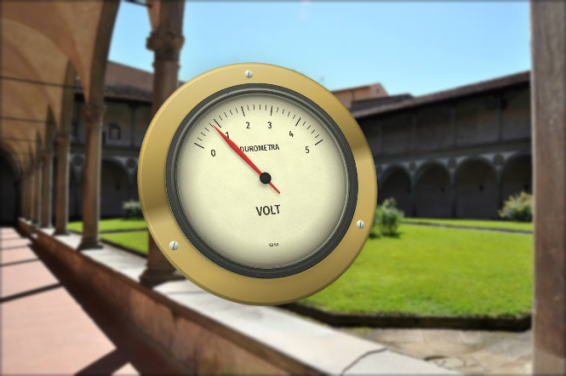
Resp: 0.8 V
